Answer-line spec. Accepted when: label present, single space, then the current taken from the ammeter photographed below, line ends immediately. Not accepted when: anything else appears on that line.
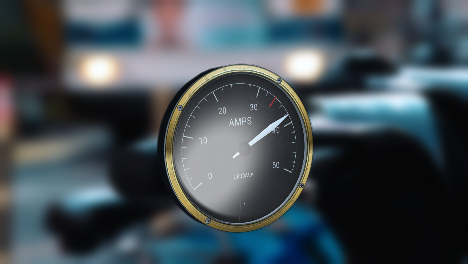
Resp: 38 A
